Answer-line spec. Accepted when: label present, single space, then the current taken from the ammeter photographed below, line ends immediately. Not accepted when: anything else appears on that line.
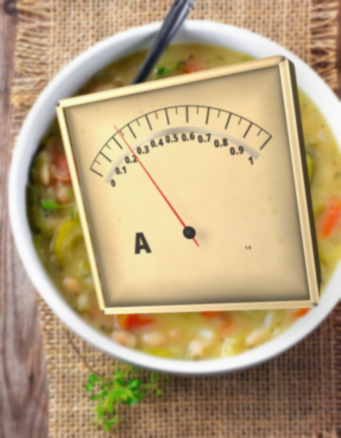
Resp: 0.25 A
